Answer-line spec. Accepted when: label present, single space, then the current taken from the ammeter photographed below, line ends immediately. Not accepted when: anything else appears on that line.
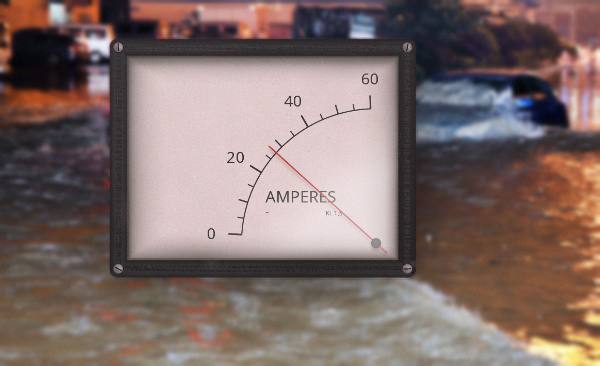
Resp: 27.5 A
